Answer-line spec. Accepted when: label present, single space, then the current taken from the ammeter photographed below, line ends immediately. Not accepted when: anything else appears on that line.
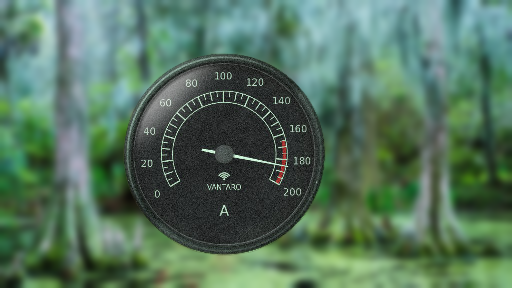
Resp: 185 A
